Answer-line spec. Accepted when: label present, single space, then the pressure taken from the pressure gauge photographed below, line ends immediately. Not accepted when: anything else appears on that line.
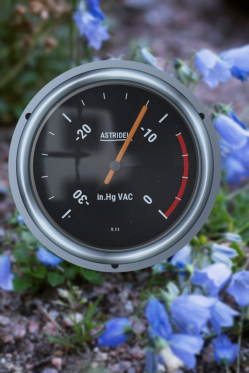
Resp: -12 inHg
